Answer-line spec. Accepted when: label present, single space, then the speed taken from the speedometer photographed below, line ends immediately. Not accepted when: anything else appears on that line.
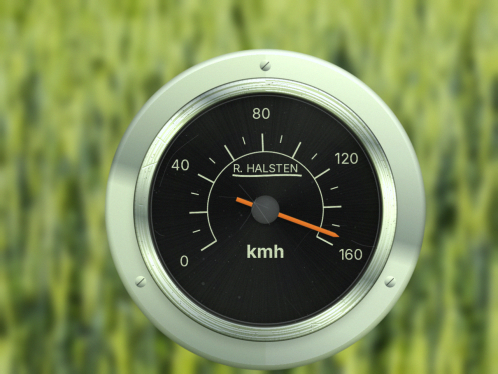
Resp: 155 km/h
